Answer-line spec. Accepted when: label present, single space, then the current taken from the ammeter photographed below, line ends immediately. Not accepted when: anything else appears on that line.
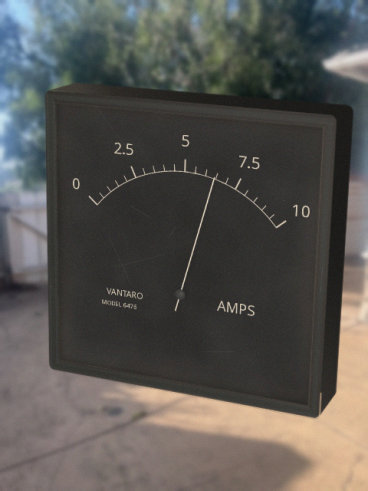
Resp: 6.5 A
